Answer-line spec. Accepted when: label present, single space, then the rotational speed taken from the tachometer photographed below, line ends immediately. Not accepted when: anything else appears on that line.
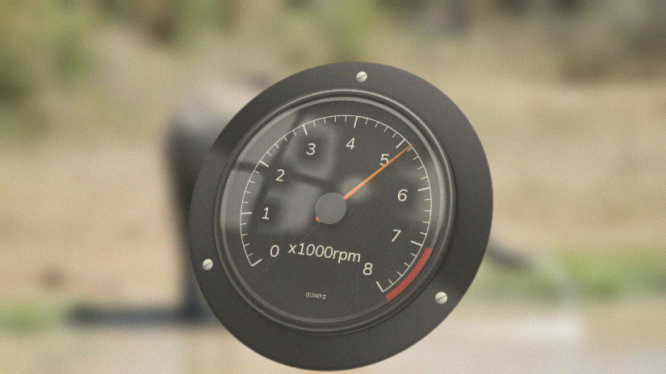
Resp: 5200 rpm
